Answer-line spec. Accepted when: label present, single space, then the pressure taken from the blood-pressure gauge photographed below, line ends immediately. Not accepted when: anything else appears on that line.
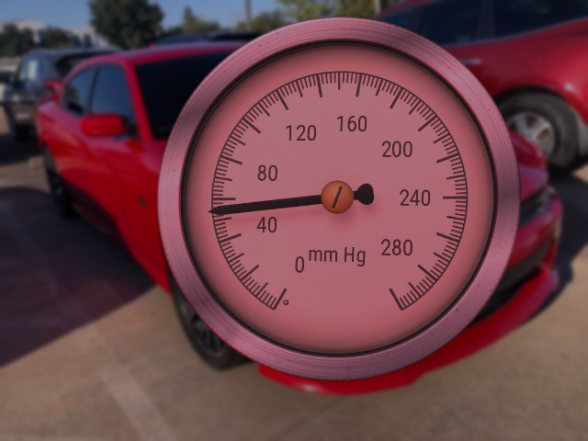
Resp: 54 mmHg
